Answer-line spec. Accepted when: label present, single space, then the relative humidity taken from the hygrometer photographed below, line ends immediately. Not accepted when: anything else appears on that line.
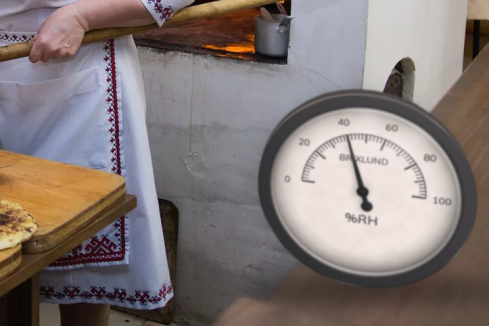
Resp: 40 %
